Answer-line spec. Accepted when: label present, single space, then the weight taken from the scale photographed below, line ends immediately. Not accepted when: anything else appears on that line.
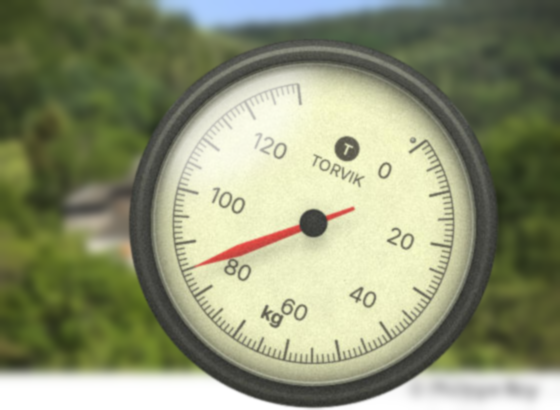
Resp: 85 kg
